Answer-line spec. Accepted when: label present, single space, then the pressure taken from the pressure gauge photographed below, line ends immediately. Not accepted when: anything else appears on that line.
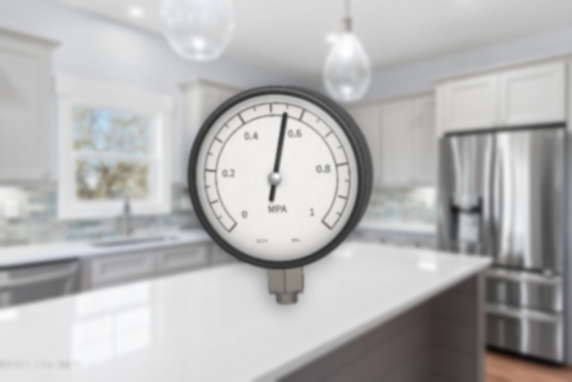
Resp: 0.55 MPa
